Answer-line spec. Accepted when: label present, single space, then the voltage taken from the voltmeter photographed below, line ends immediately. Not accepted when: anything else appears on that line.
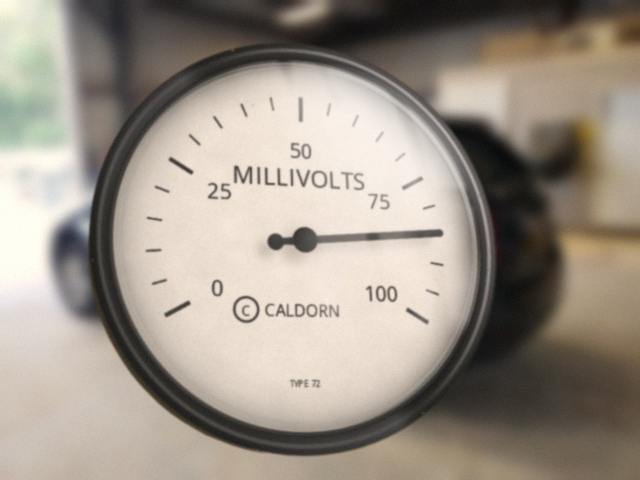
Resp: 85 mV
